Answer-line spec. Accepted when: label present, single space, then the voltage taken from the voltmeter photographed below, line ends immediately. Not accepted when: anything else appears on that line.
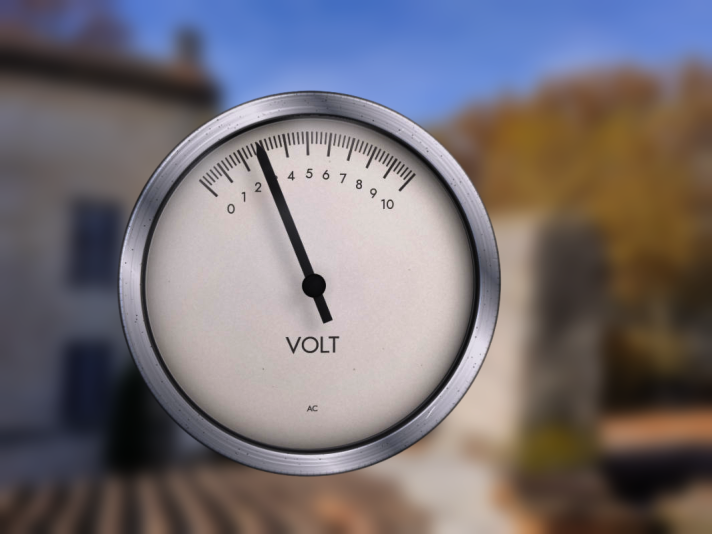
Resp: 2.8 V
